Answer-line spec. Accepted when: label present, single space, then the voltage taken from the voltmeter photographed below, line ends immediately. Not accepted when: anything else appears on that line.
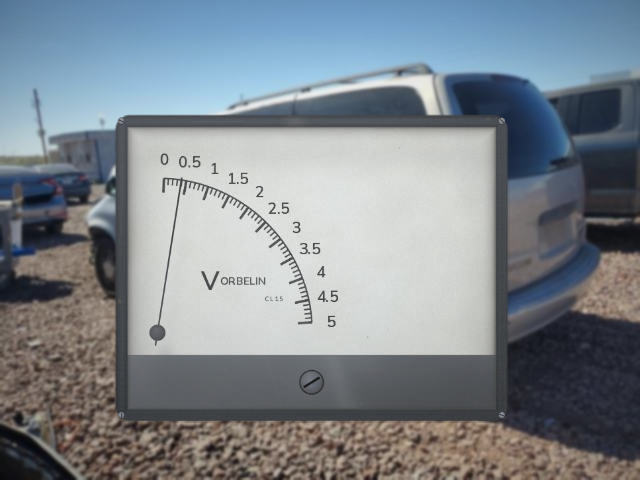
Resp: 0.4 V
